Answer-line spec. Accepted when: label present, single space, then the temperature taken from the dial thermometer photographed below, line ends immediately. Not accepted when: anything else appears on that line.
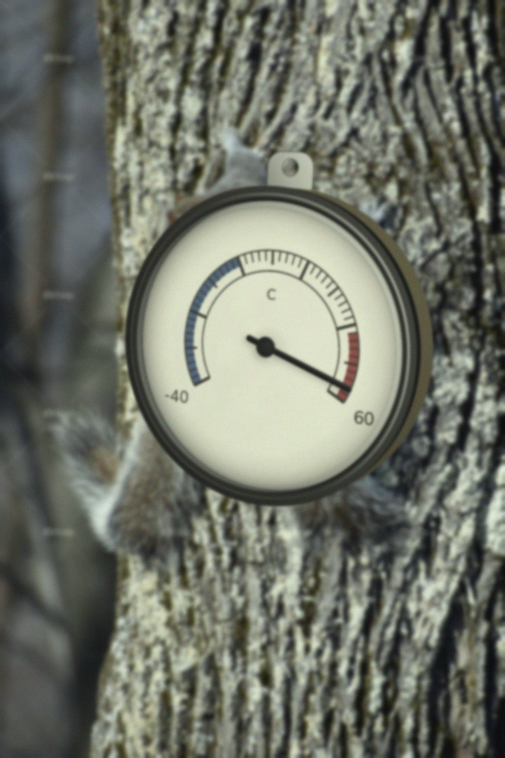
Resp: 56 °C
